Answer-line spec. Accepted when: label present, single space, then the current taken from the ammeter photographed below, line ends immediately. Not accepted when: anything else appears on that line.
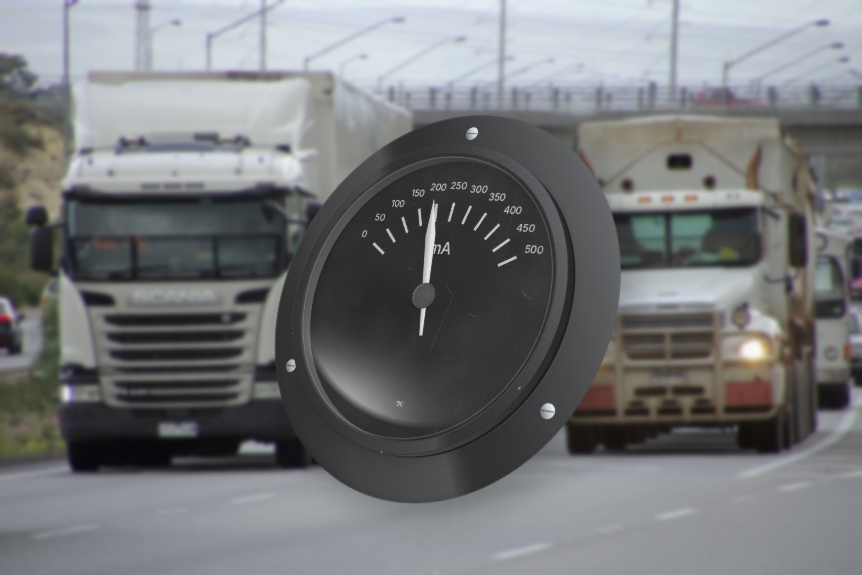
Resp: 200 mA
